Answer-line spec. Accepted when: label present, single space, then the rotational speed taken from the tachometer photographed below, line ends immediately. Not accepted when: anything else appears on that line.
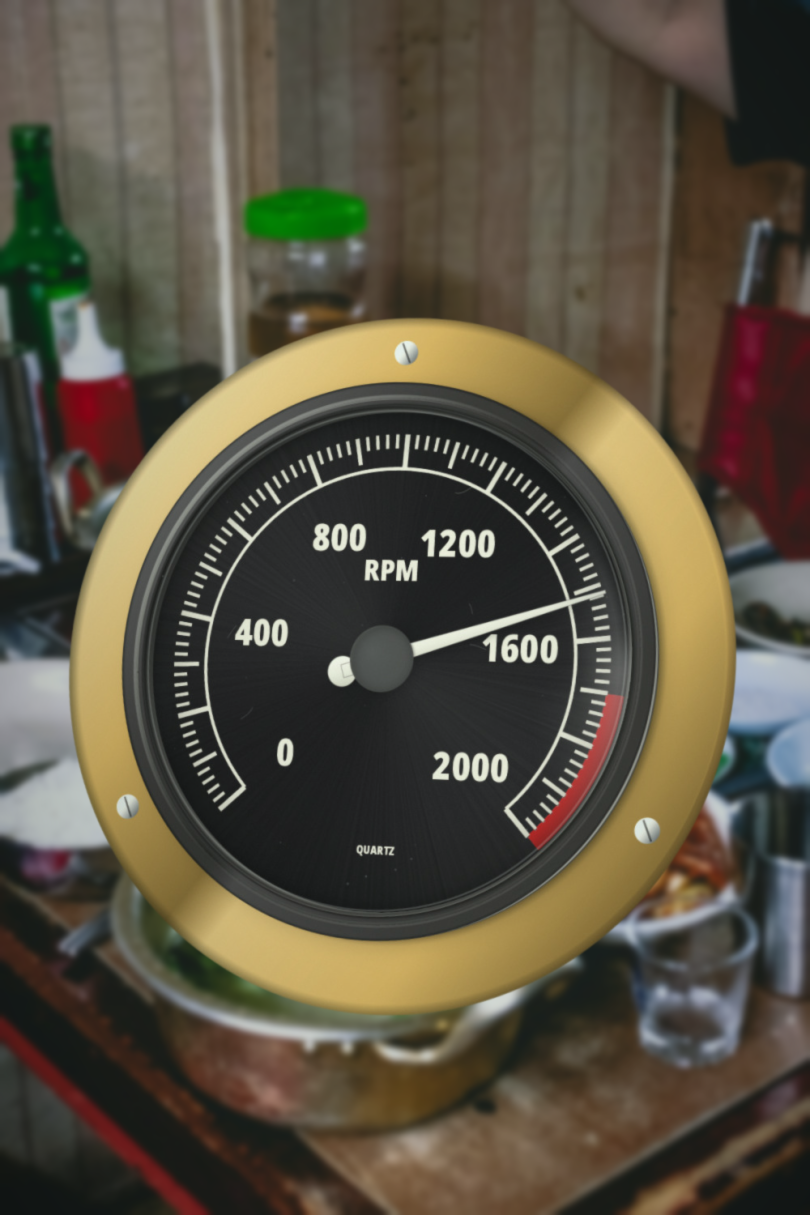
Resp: 1520 rpm
